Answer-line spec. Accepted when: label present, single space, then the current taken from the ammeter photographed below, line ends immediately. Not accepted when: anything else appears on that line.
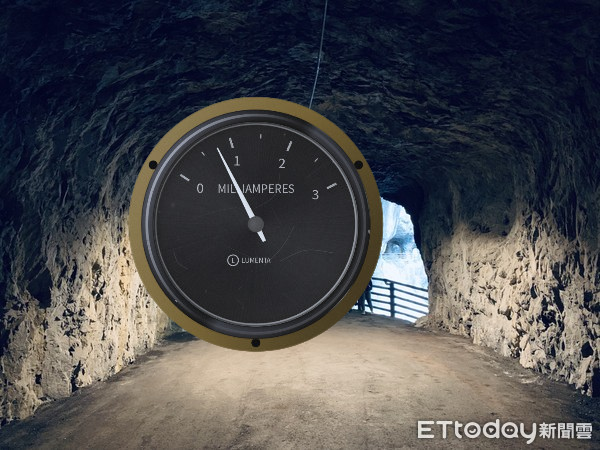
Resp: 0.75 mA
